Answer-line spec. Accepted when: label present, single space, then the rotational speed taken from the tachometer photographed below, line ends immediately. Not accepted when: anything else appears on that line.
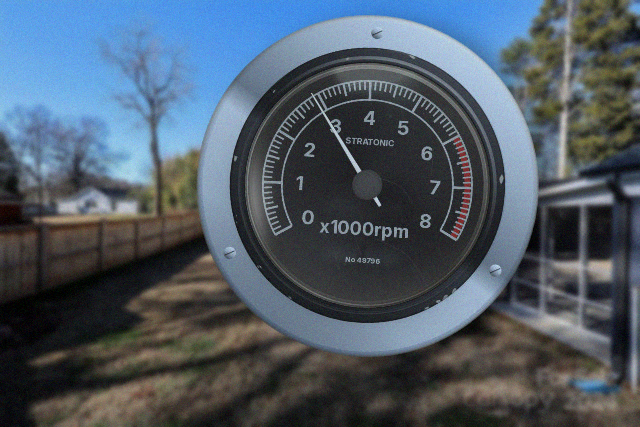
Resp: 2900 rpm
